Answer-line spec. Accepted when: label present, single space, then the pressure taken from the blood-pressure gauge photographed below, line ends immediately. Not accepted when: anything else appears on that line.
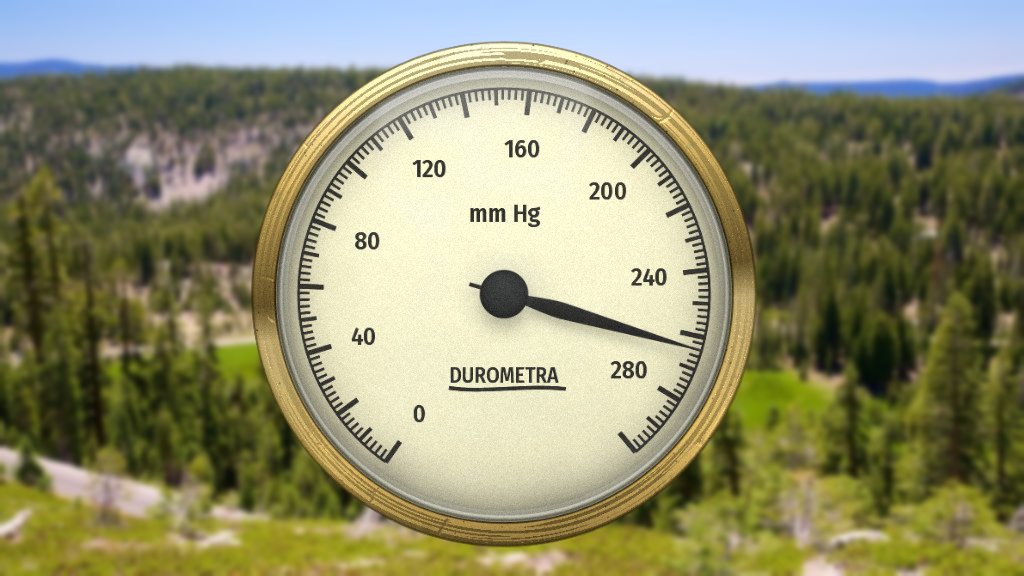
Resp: 264 mmHg
